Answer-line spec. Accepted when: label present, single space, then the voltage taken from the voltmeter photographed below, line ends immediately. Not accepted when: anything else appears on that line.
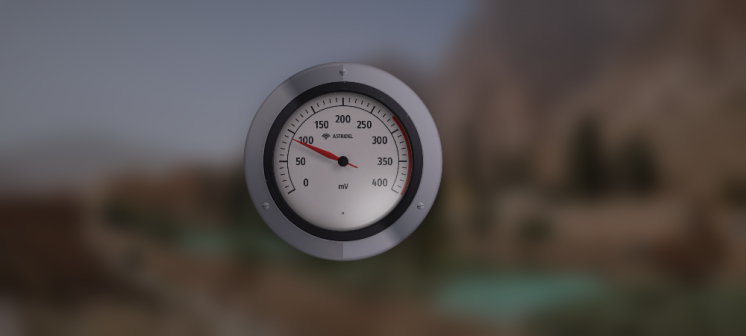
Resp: 90 mV
